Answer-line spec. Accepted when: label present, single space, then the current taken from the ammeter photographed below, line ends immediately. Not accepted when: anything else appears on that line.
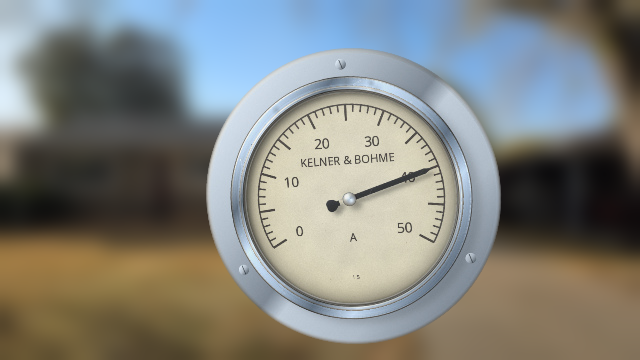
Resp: 40 A
